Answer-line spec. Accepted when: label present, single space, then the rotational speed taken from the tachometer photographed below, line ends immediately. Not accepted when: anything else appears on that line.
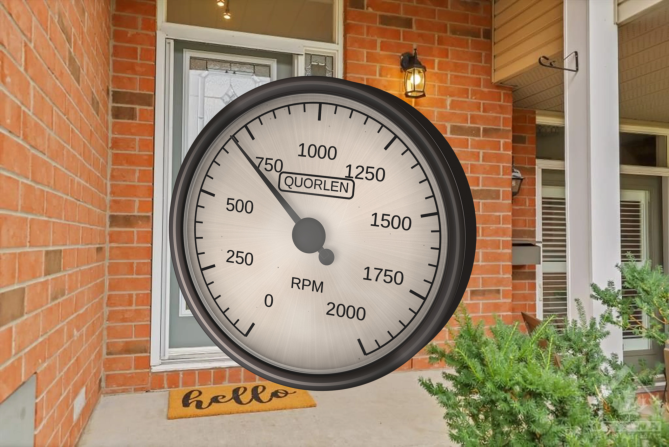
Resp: 700 rpm
